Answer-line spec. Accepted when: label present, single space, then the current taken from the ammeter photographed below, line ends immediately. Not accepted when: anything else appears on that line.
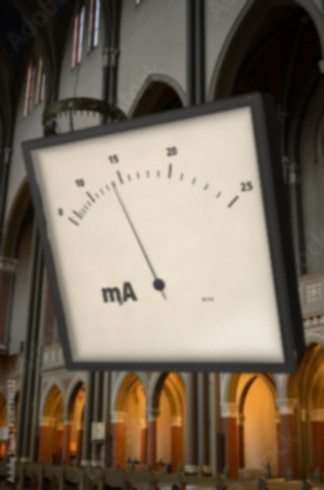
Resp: 14 mA
